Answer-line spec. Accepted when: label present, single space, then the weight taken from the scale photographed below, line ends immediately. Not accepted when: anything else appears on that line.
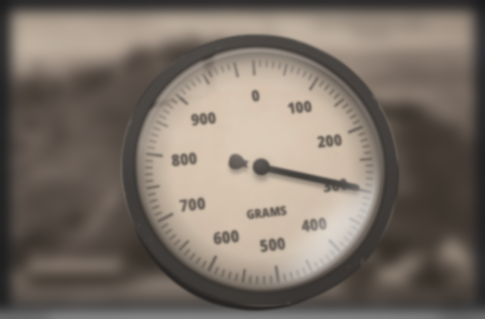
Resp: 300 g
